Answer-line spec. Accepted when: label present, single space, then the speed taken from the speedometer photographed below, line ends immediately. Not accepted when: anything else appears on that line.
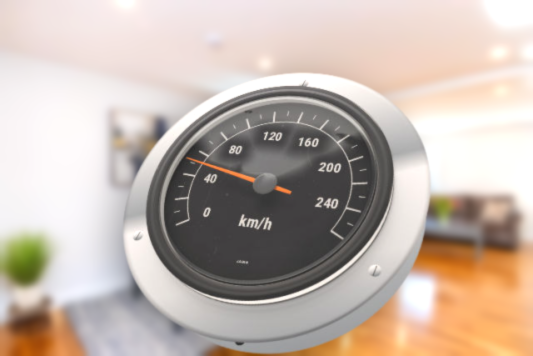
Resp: 50 km/h
